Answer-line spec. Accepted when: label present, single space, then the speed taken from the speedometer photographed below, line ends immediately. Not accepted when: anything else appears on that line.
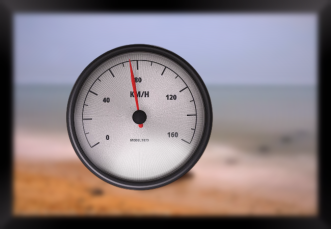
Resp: 75 km/h
